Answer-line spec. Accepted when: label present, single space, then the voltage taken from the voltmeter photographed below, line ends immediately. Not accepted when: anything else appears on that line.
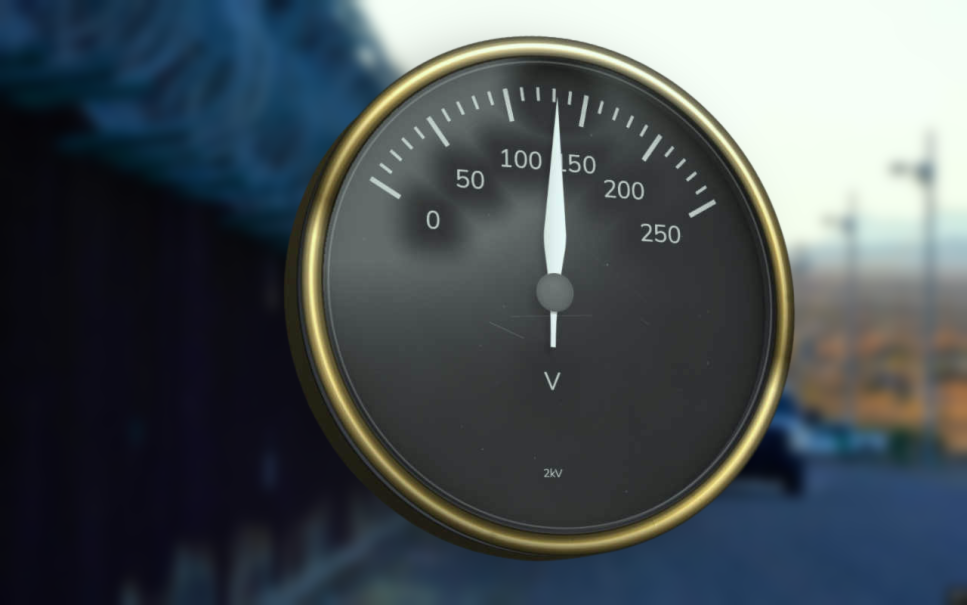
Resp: 130 V
